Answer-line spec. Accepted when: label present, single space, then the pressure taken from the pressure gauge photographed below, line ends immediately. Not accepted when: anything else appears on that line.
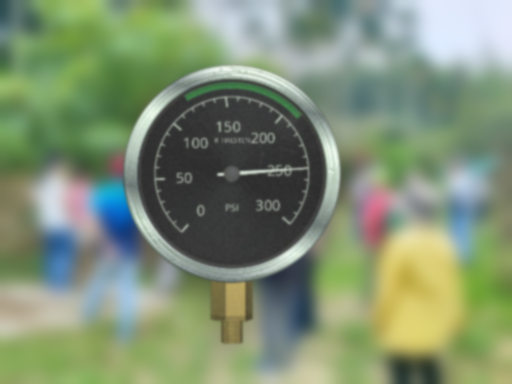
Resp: 250 psi
